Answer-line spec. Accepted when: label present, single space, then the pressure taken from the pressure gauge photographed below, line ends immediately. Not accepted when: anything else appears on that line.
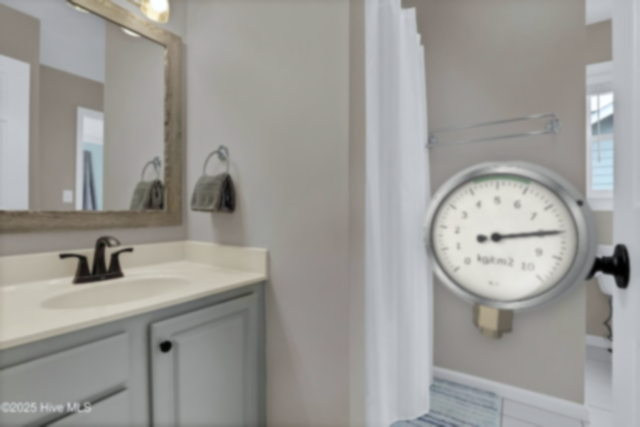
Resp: 8 kg/cm²
